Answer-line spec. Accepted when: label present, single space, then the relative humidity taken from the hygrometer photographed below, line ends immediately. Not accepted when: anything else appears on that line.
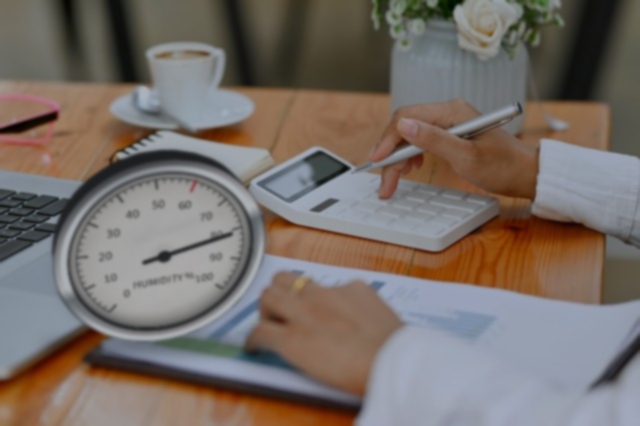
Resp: 80 %
